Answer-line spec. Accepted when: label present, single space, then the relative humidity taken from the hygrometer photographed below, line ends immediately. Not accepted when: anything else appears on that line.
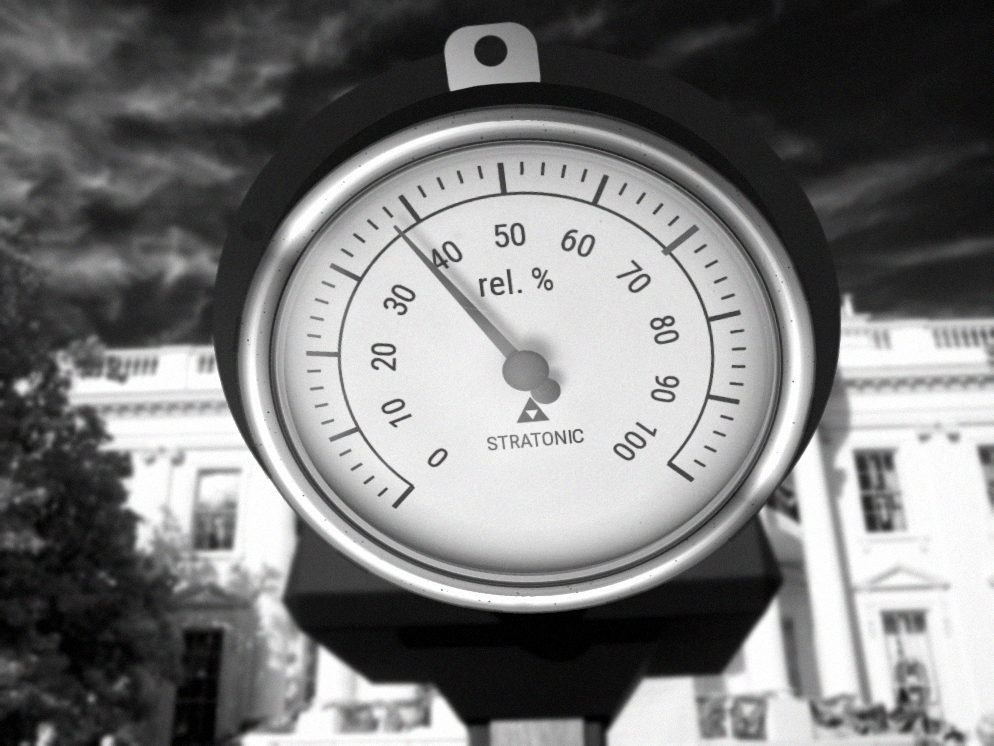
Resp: 38 %
